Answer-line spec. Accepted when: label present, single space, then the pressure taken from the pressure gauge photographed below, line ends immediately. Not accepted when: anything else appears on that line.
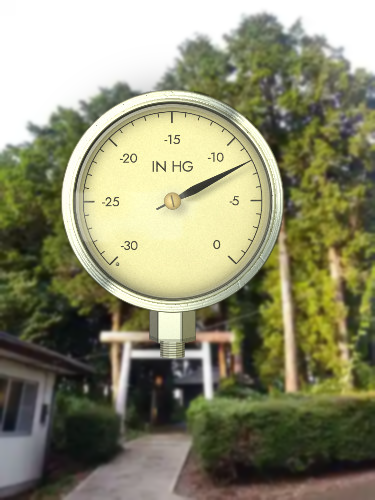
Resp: -8 inHg
